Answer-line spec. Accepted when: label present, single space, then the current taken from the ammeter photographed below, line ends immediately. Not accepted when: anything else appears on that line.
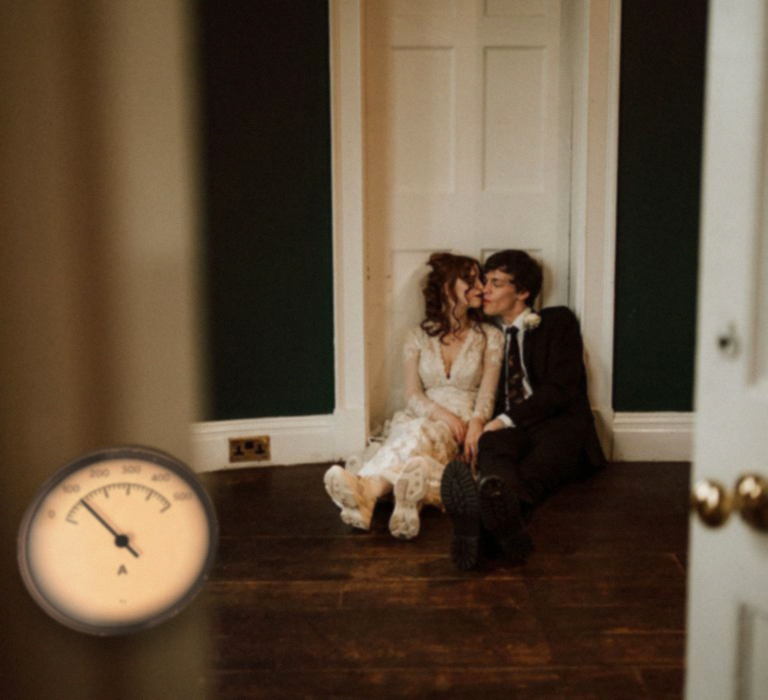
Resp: 100 A
